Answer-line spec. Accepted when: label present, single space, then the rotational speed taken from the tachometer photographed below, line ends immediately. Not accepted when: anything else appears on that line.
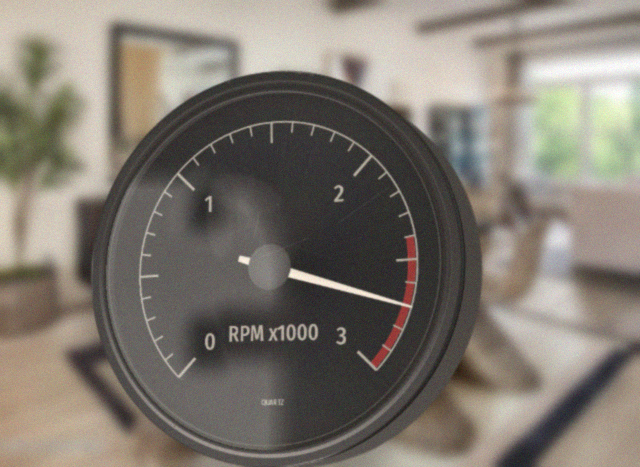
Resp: 2700 rpm
